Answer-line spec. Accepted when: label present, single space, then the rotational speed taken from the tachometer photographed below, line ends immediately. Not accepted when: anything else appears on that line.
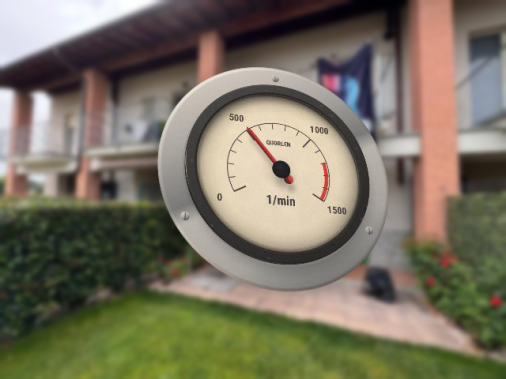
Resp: 500 rpm
